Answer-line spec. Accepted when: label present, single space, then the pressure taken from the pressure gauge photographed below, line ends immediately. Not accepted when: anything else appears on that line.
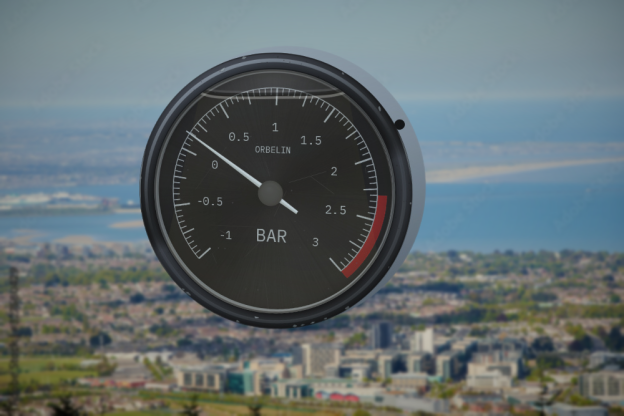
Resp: 0.15 bar
